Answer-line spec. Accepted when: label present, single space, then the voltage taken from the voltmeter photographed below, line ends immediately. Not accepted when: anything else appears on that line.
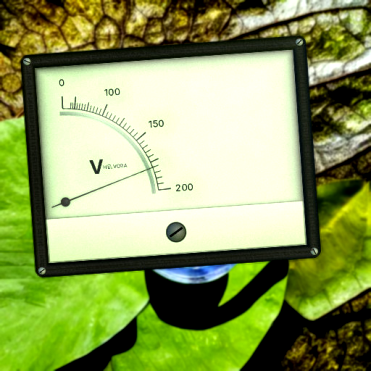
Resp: 180 V
